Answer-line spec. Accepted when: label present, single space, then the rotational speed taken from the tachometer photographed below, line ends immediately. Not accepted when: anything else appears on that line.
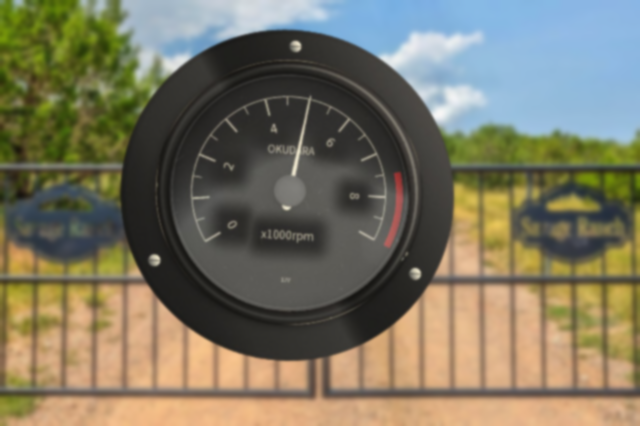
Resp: 5000 rpm
